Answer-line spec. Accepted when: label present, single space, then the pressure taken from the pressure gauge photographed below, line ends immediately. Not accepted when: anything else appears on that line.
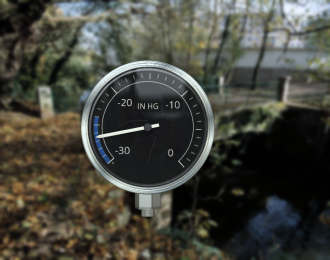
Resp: -26.5 inHg
